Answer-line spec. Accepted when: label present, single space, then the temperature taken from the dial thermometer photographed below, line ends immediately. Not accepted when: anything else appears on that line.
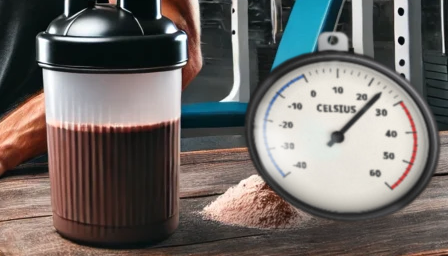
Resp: 24 °C
